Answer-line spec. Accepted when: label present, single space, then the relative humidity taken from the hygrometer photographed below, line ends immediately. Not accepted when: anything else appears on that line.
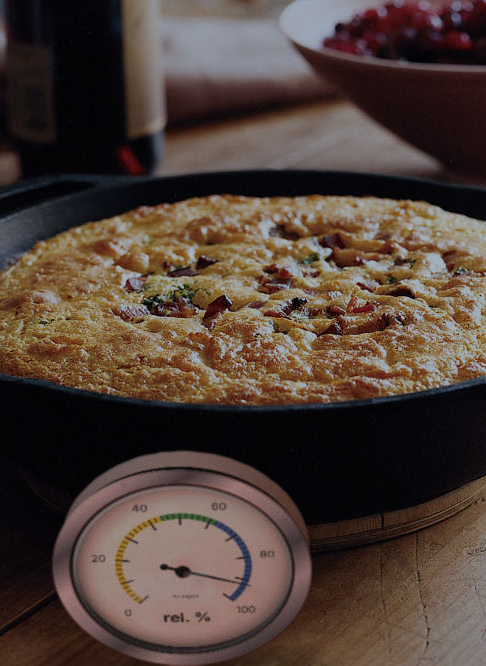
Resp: 90 %
